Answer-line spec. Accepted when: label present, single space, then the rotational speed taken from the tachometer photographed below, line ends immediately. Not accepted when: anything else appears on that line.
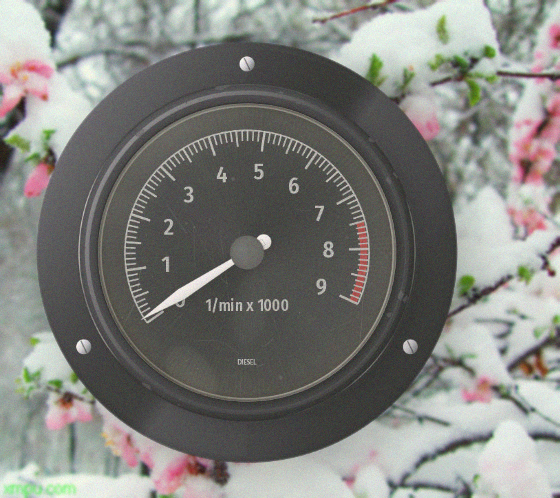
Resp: 100 rpm
